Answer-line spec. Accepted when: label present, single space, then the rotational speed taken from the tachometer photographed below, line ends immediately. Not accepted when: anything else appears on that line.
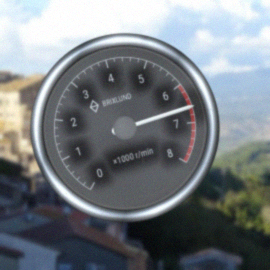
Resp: 6600 rpm
